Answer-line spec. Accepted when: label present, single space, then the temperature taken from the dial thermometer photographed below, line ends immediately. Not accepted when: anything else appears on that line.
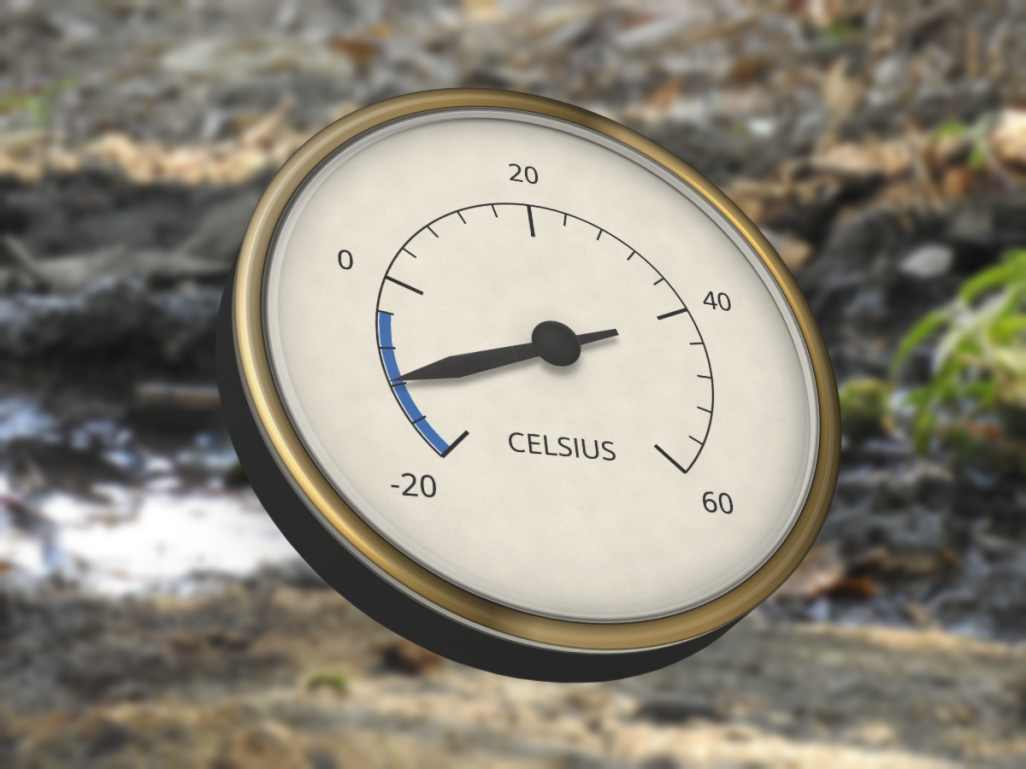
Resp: -12 °C
